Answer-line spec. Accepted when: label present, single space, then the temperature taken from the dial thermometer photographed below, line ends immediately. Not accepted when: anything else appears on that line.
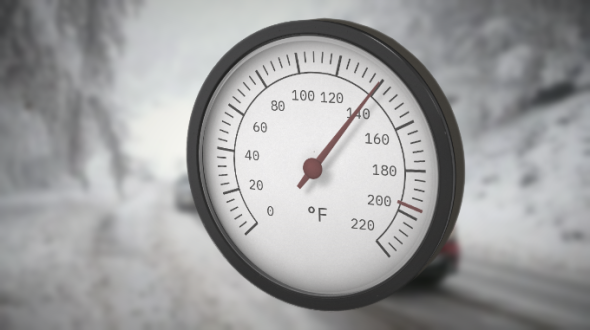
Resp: 140 °F
